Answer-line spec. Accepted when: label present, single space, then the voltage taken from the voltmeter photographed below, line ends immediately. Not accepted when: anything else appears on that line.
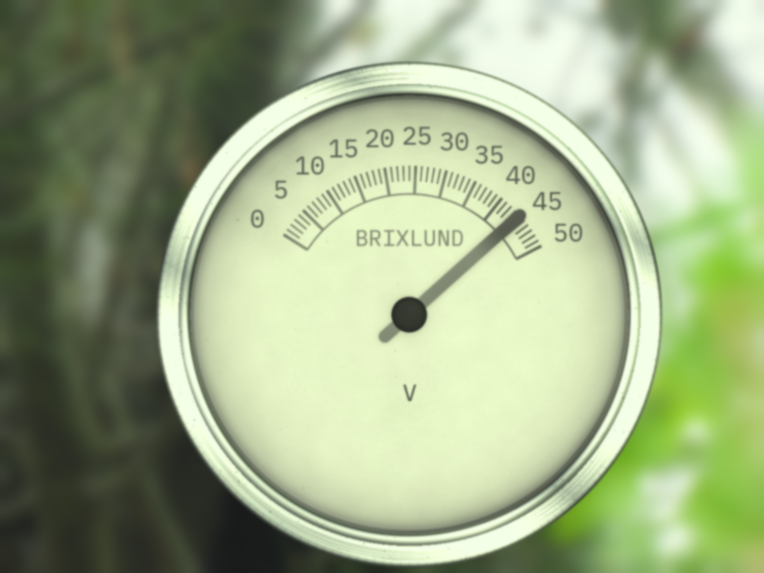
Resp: 44 V
